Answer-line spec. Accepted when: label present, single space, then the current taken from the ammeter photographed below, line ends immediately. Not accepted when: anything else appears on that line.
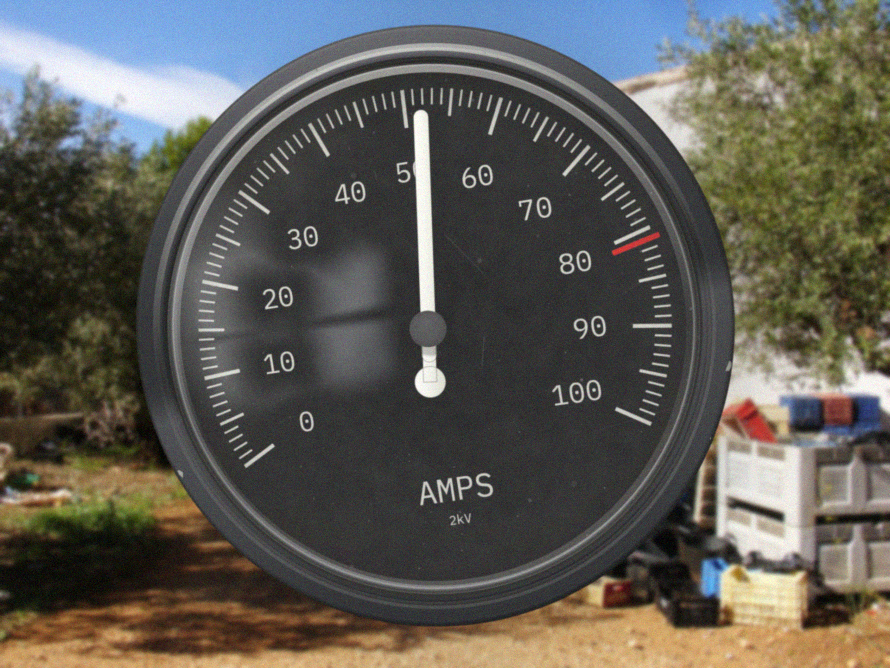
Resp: 52 A
